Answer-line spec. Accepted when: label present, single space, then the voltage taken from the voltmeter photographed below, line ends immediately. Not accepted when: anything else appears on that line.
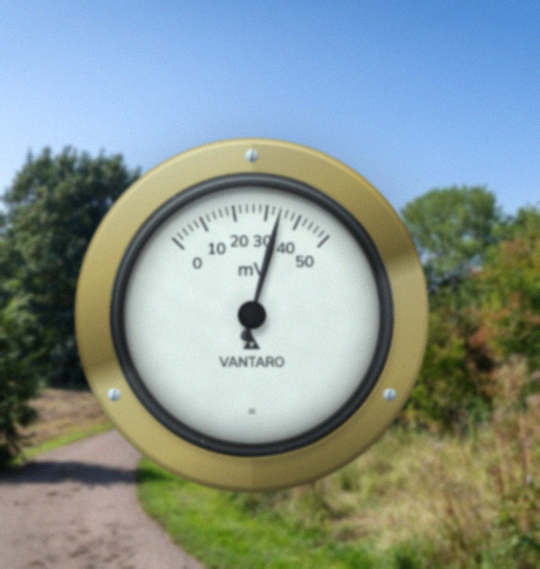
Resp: 34 mV
